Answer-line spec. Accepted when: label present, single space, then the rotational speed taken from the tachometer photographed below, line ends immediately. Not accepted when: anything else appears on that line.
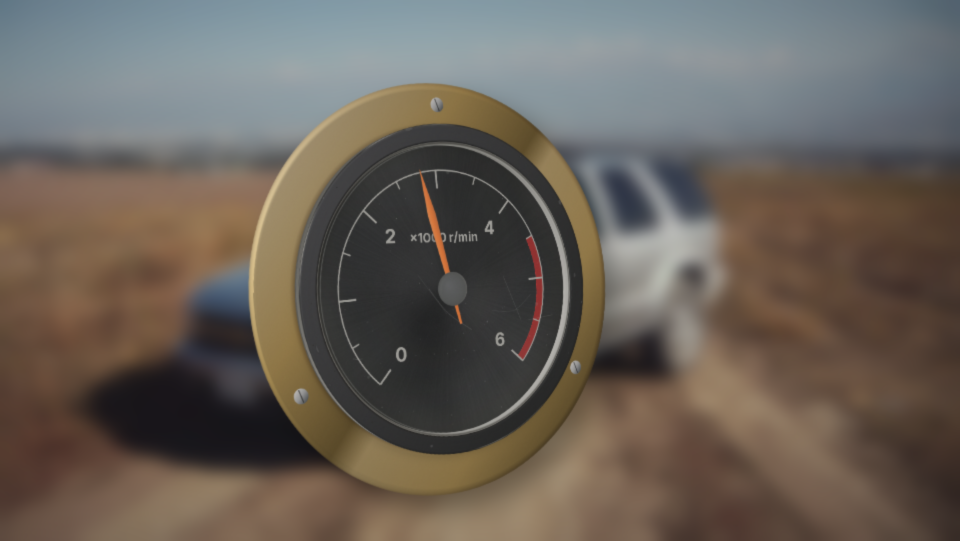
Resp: 2750 rpm
